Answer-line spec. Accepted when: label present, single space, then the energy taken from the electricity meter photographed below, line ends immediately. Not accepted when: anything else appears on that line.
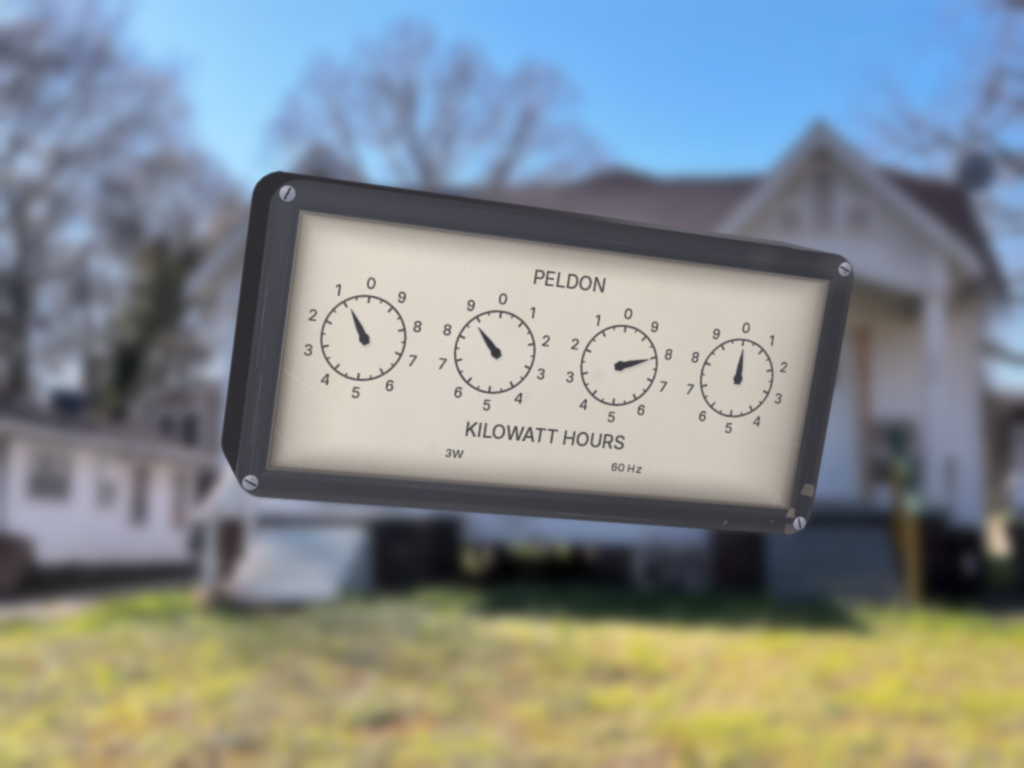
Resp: 880 kWh
